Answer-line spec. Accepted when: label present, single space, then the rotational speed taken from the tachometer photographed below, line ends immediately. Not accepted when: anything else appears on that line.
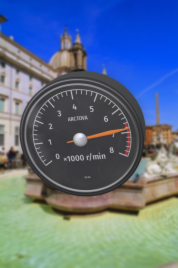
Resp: 6800 rpm
